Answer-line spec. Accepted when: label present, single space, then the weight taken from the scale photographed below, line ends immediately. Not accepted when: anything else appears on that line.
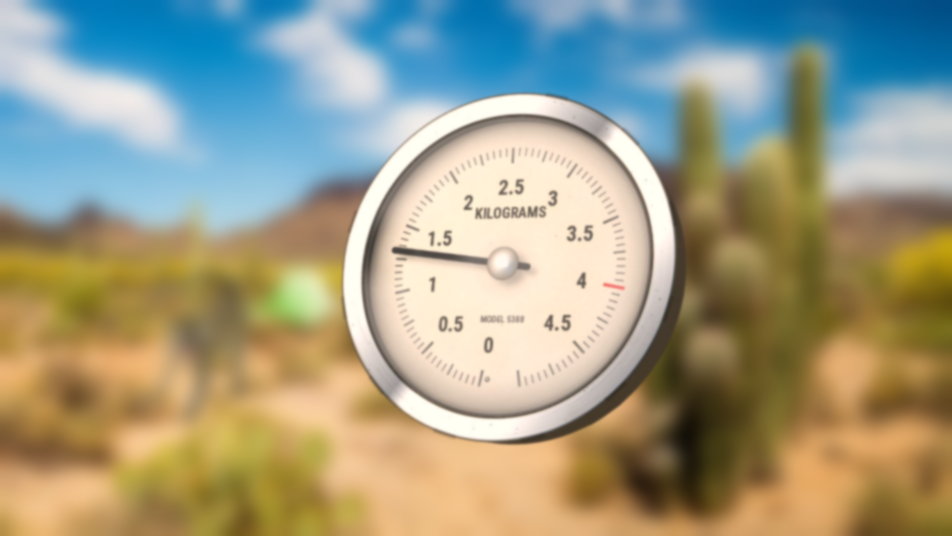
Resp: 1.3 kg
